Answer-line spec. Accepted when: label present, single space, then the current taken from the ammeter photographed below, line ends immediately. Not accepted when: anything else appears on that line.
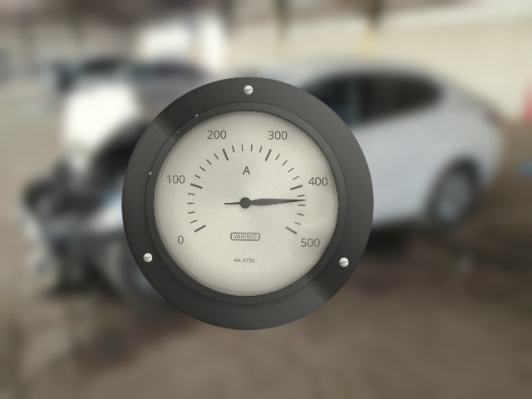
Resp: 430 A
